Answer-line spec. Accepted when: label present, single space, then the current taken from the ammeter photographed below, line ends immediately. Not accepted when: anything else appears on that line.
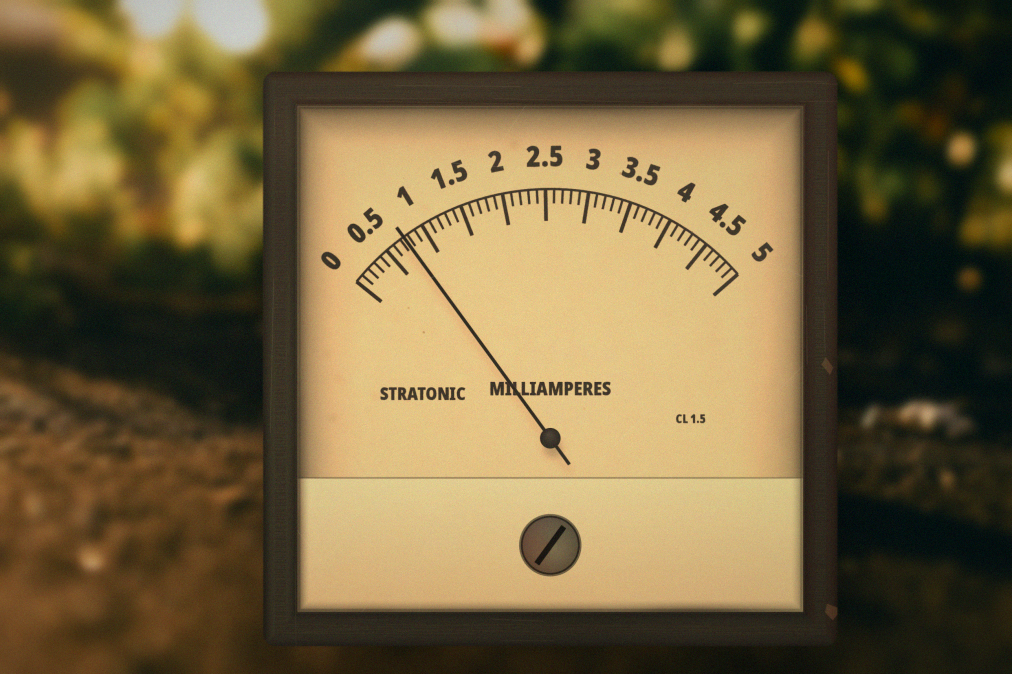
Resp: 0.75 mA
